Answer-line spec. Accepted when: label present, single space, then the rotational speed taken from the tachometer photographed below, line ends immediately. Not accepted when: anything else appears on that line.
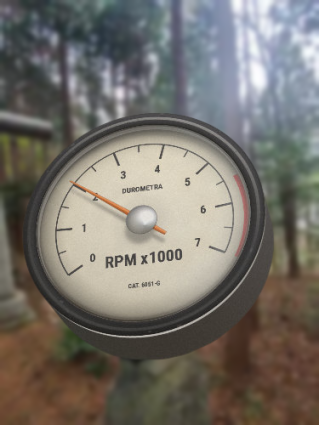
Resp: 2000 rpm
